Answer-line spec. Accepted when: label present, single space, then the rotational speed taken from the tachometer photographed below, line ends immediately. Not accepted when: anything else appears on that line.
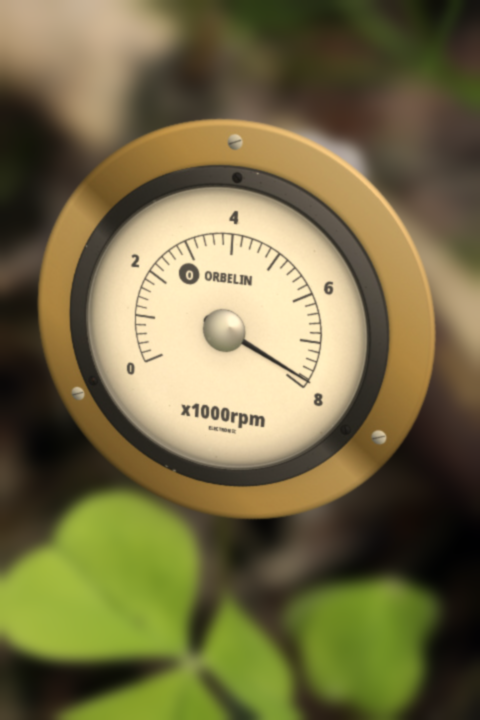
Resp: 7800 rpm
